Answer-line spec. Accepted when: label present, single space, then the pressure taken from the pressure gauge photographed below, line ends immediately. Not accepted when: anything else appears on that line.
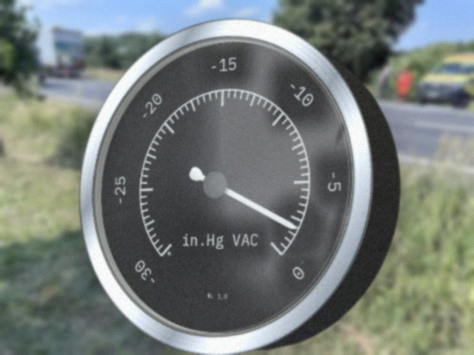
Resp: -2 inHg
